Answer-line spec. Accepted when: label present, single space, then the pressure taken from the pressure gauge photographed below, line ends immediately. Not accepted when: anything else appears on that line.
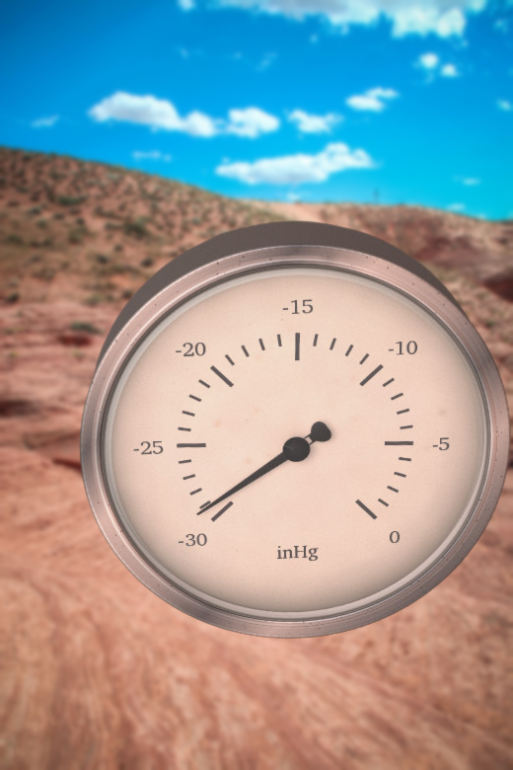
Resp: -29 inHg
